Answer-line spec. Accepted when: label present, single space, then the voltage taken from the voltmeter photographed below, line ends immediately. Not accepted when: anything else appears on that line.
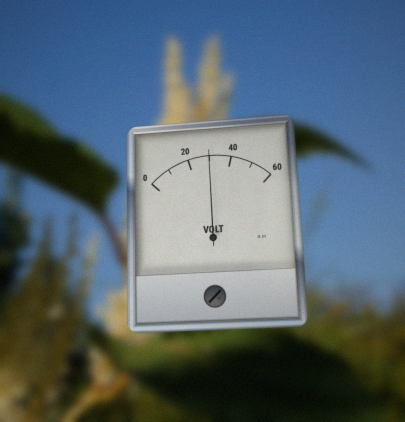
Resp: 30 V
